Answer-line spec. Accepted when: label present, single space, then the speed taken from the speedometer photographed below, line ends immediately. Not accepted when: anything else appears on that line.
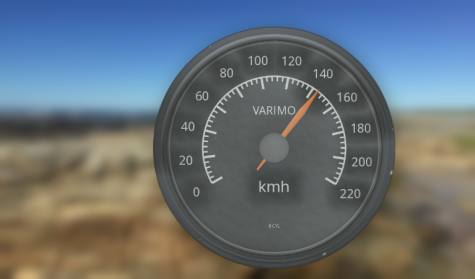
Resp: 144 km/h
